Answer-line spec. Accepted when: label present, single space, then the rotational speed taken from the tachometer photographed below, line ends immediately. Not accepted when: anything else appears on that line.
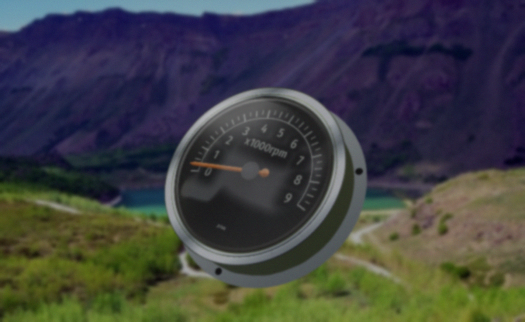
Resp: 250 rpm
